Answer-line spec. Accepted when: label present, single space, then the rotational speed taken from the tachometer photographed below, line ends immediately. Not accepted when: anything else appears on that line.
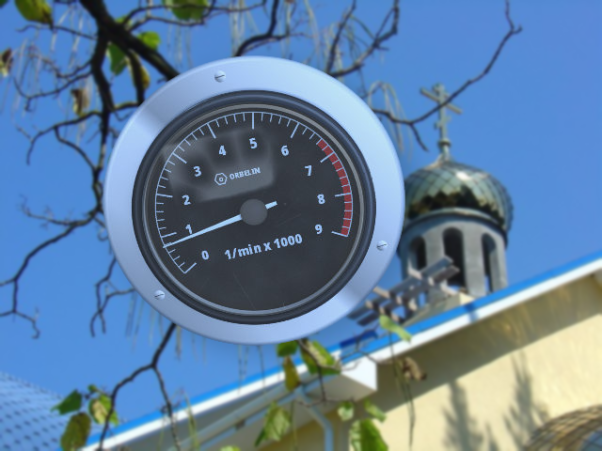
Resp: 800 rpm
